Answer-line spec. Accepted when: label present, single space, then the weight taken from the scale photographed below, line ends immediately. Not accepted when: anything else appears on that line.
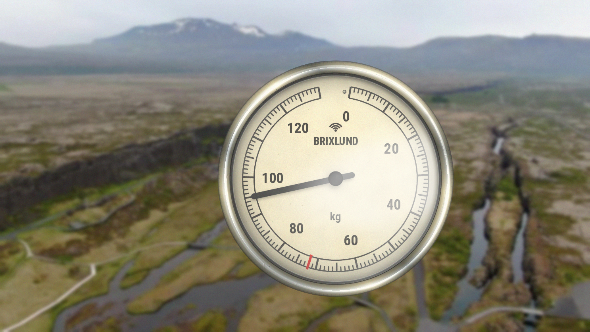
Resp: 95 kg
